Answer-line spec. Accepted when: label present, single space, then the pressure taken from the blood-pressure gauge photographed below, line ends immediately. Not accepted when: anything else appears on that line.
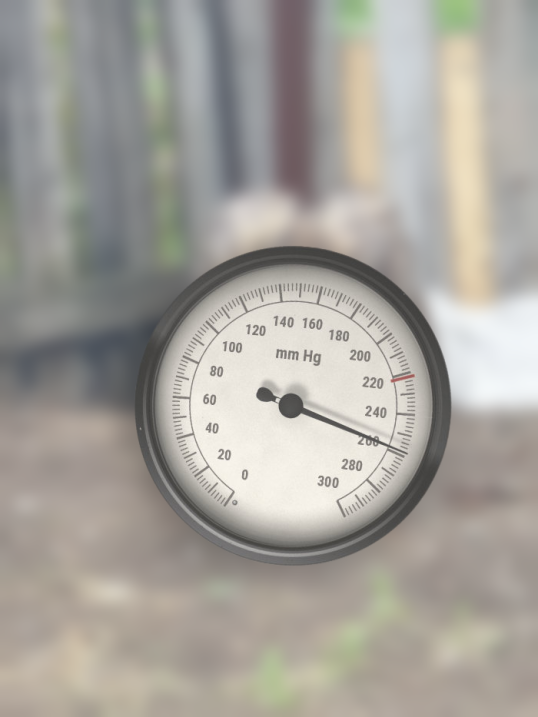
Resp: 258 mmHg
